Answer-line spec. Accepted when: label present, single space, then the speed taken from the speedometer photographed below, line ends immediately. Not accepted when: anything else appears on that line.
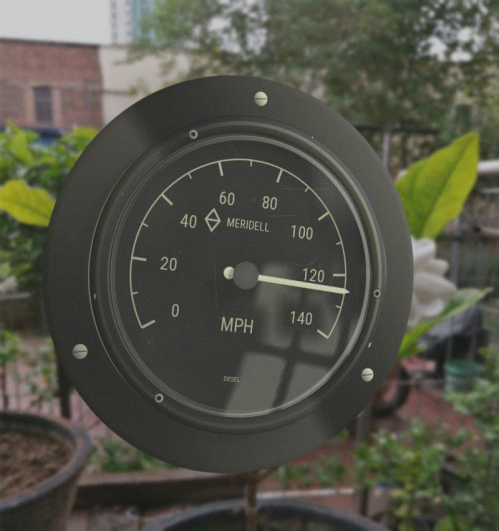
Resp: 125 mph
